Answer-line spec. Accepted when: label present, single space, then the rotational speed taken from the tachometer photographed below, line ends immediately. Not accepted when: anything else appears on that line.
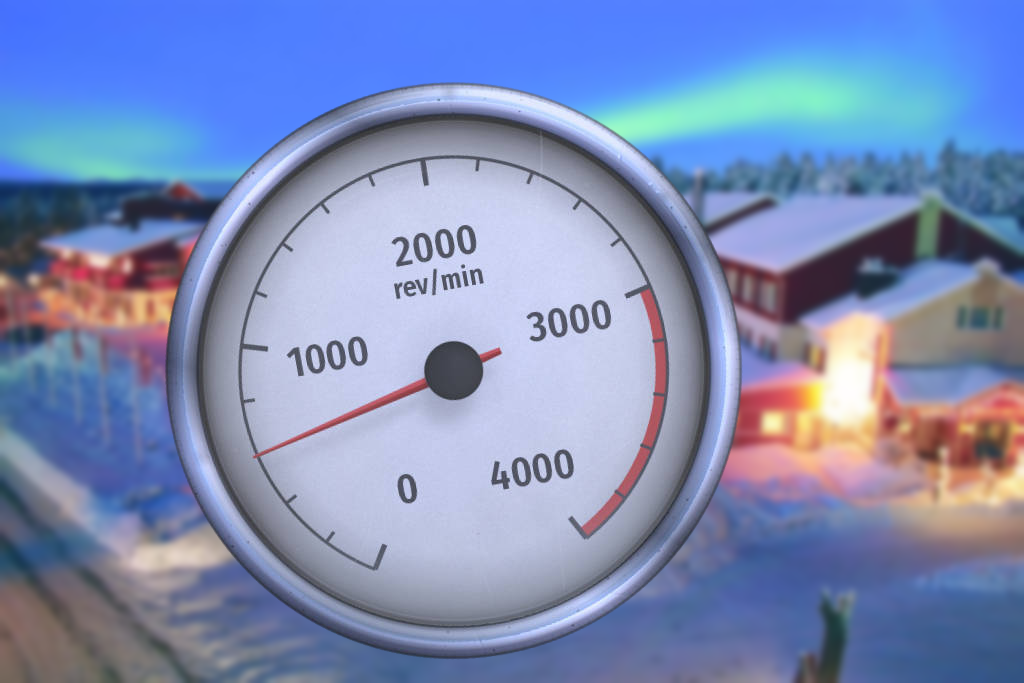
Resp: 600 rpm
